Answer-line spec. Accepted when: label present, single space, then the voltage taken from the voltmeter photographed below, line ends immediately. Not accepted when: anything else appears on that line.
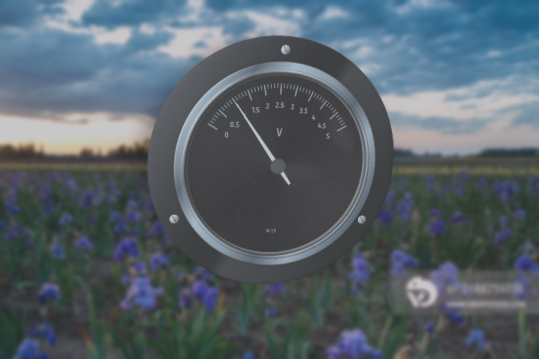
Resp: 1 V
